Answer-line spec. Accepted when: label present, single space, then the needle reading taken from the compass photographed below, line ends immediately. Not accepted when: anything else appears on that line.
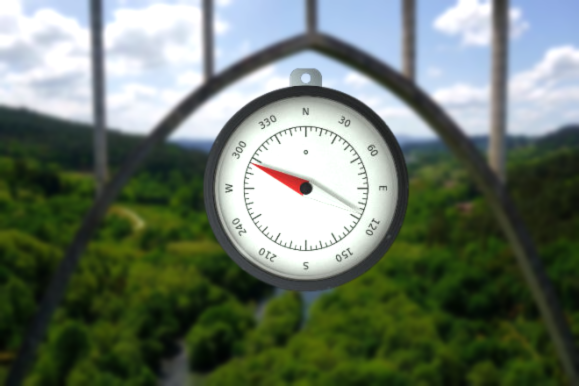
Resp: 295 °
